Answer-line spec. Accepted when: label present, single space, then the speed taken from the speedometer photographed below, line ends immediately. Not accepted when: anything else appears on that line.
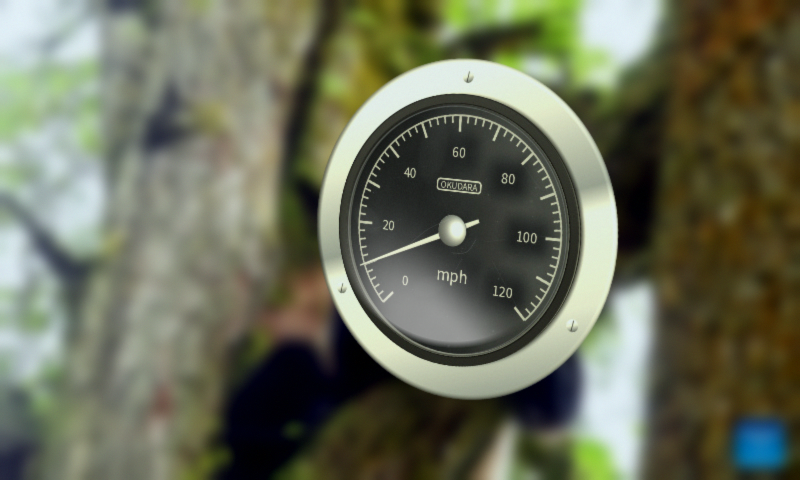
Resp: 10 mph
